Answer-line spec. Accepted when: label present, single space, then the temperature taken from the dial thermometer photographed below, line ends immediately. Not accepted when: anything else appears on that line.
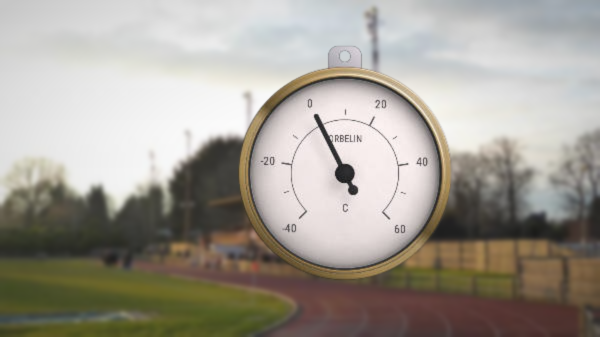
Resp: 0 °C
